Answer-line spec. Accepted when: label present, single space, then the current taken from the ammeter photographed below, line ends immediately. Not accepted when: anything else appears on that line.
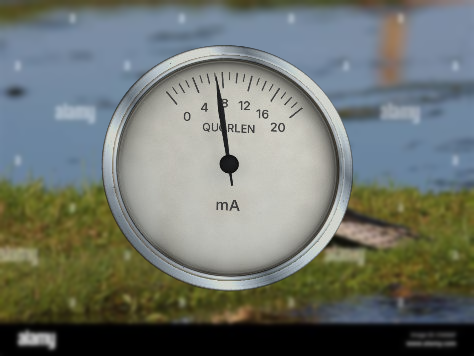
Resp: 7 mA
